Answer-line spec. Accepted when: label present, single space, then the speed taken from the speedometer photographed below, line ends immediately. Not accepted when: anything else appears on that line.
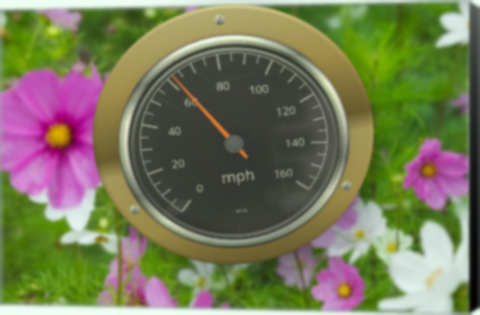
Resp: 62.5 mph
